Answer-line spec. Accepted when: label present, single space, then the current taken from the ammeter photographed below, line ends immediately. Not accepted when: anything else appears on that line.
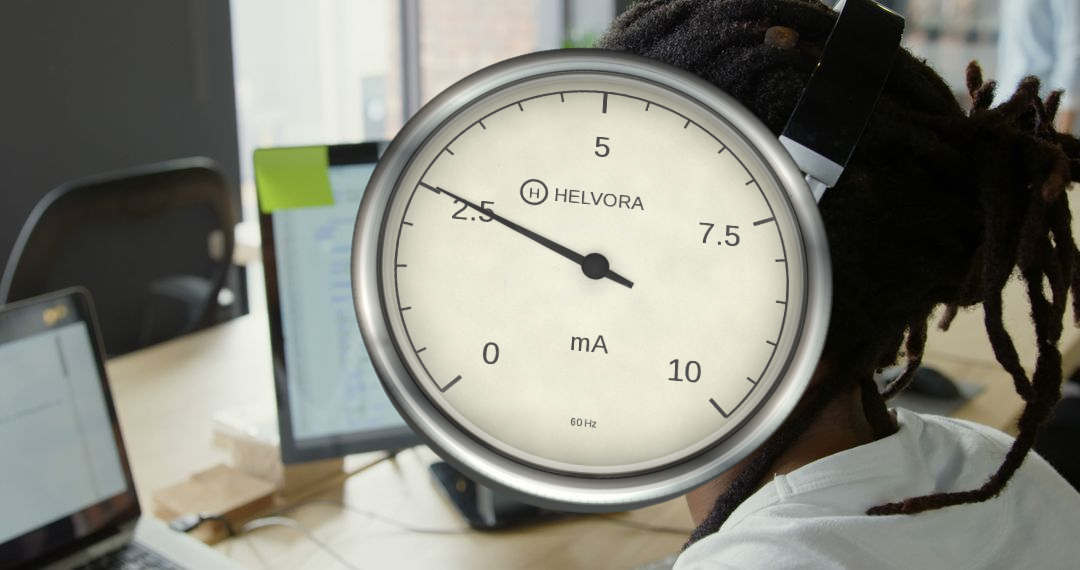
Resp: 2.5 mA
